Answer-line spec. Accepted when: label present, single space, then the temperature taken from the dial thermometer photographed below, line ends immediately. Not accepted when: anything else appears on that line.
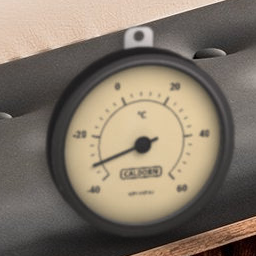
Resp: -32 °C
